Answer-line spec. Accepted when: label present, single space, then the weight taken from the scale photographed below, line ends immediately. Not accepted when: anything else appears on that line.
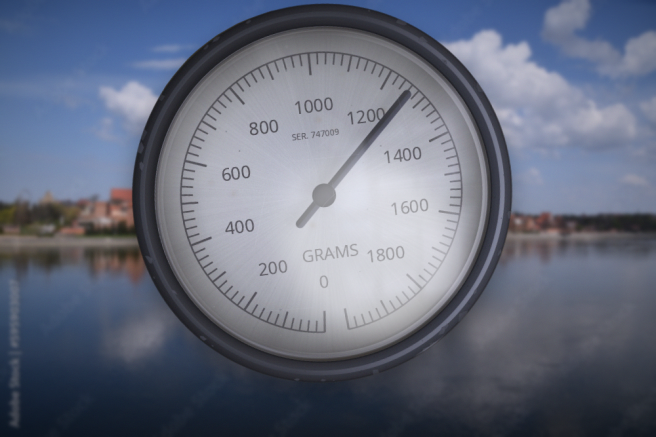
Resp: 1260 g
